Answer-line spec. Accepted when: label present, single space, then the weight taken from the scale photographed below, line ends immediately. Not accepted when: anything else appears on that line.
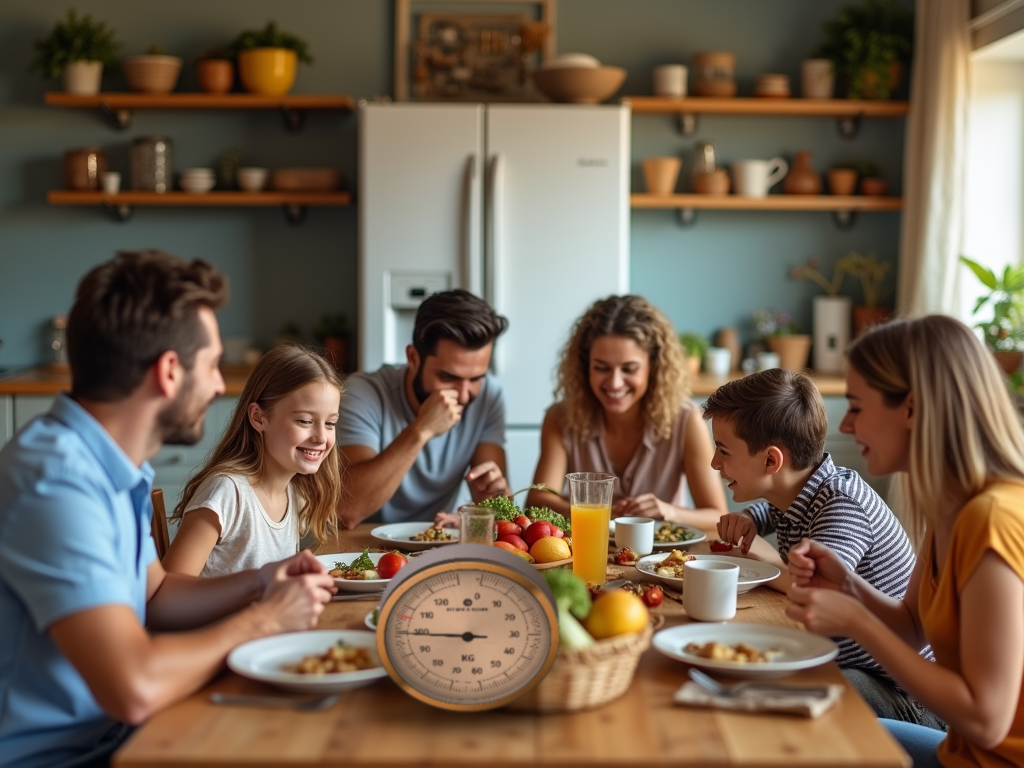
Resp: 100 kg
